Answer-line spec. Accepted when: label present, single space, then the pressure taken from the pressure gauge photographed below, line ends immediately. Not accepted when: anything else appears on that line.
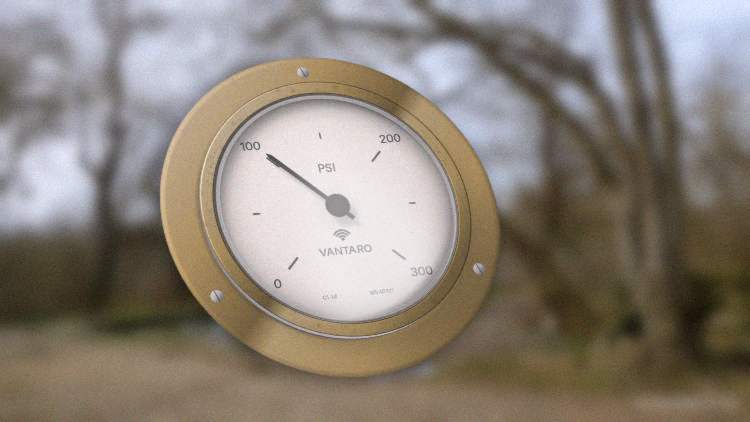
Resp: 100 psi
